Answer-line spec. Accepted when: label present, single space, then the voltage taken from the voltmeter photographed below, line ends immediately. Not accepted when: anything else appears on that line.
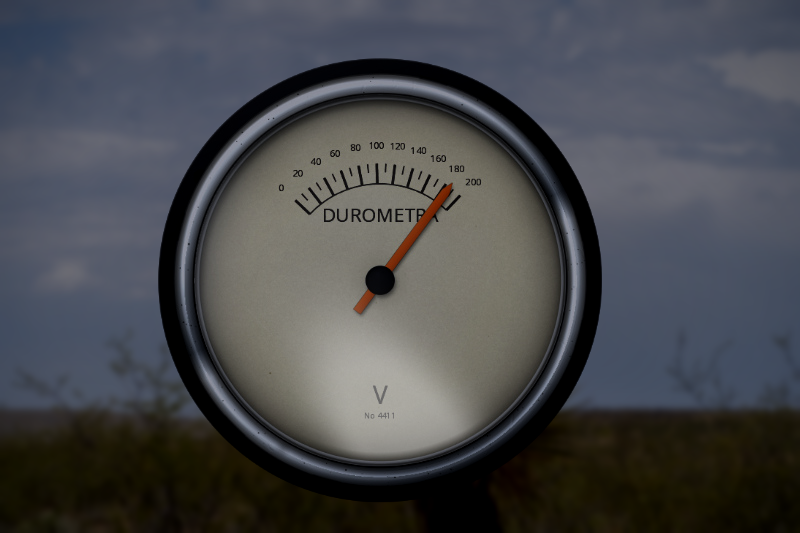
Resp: 185 V
